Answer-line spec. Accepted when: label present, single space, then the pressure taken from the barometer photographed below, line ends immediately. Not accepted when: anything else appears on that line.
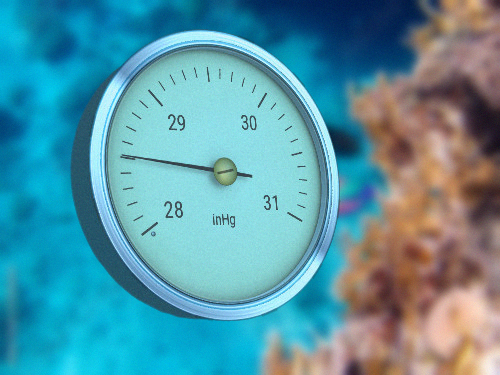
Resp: 28.5 inHg
